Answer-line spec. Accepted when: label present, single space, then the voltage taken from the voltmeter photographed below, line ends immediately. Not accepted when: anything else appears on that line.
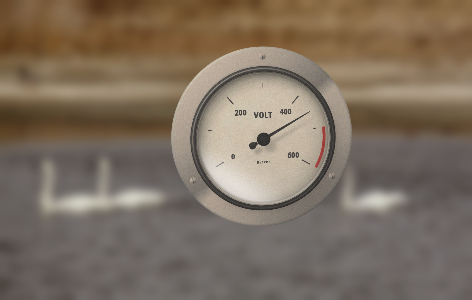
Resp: 450 V
